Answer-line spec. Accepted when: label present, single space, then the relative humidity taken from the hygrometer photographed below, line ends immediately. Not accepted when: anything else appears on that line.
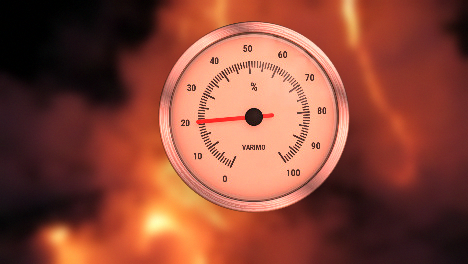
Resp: 20 %
